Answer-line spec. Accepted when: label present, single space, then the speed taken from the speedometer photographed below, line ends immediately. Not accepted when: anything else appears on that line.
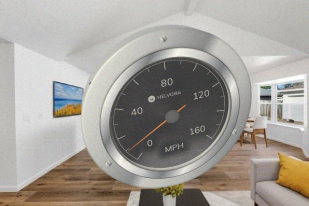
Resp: 10 mph
